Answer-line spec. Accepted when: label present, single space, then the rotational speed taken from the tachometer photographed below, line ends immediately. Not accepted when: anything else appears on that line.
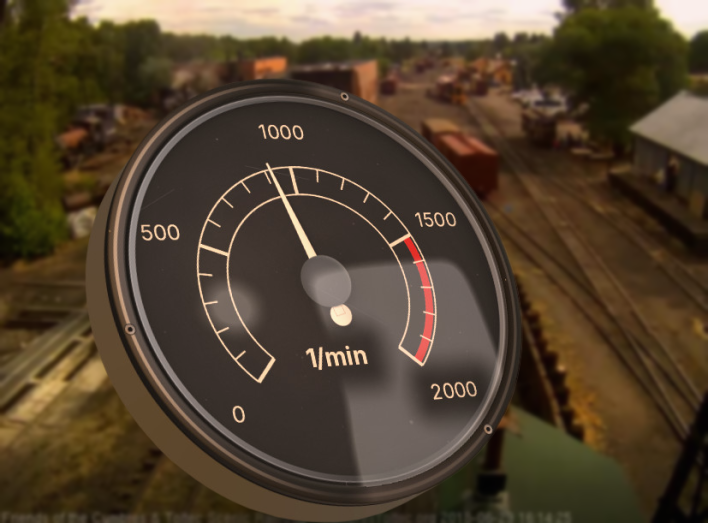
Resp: 900 rpm
